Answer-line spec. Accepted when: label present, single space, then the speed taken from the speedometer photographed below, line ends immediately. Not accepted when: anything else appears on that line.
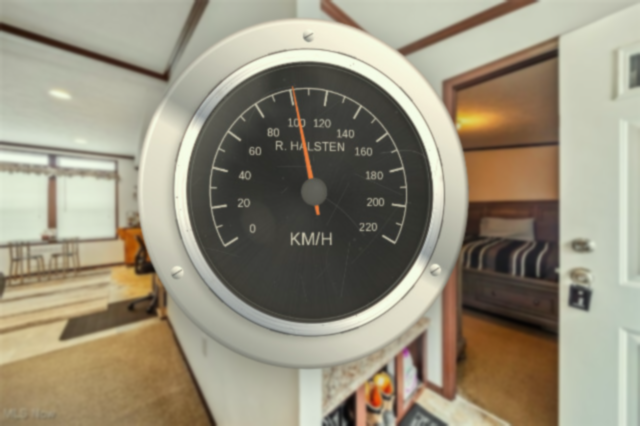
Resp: 100 km/h
